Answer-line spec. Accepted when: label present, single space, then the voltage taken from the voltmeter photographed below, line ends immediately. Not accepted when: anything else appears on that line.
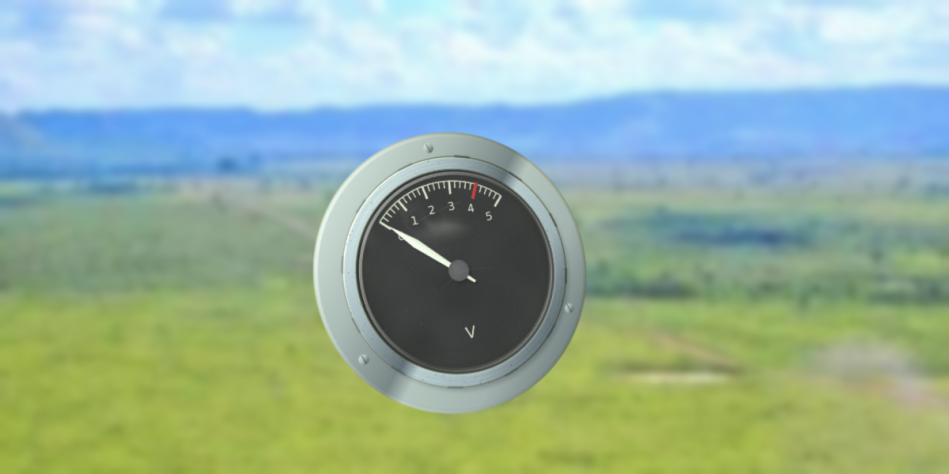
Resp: 0 V
